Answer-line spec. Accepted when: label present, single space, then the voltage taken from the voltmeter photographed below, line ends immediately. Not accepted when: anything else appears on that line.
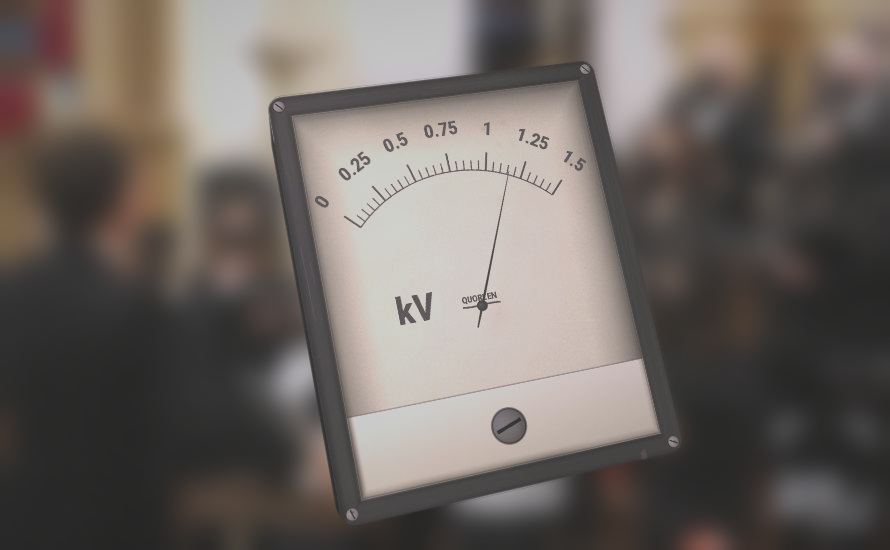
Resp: 1.15 kV
